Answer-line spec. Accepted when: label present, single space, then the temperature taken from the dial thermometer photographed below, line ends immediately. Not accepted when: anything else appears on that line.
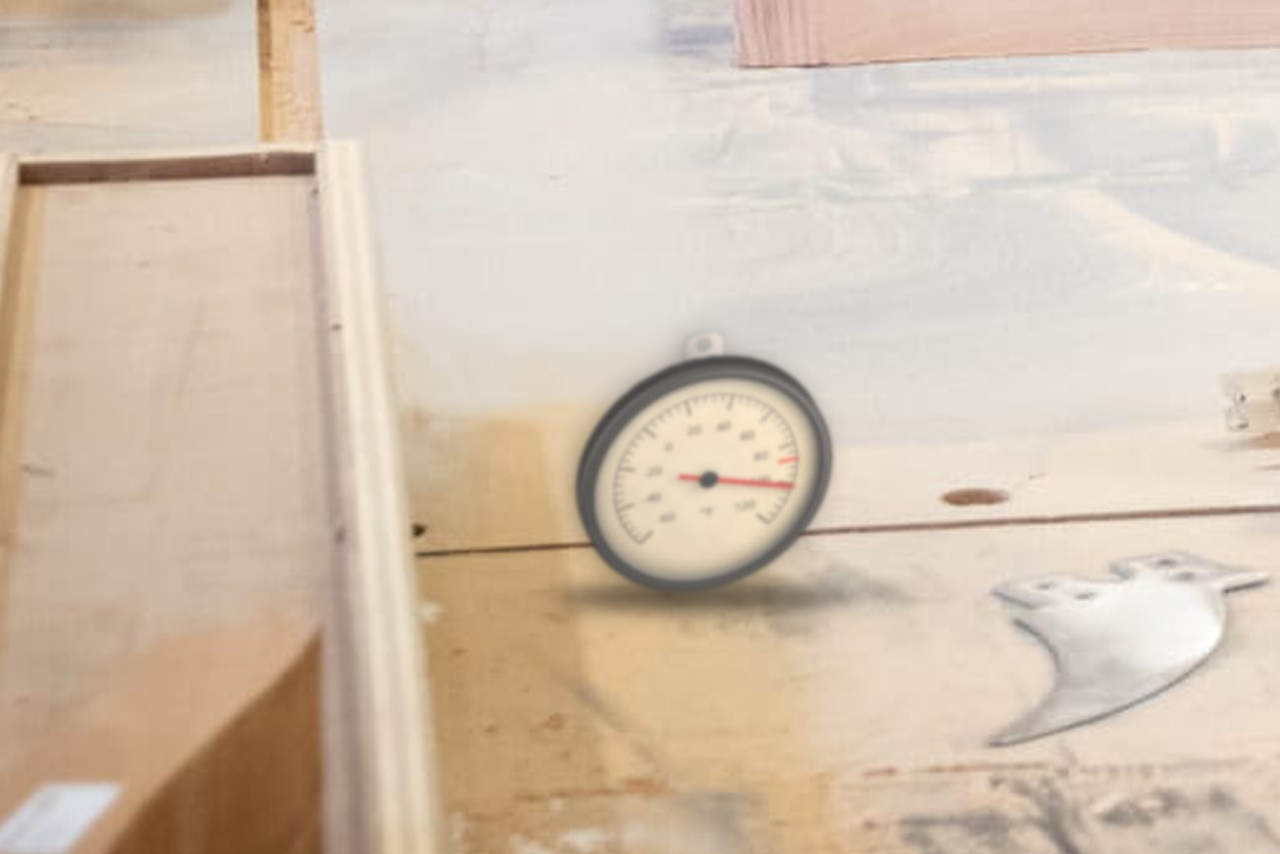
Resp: 100 °F
